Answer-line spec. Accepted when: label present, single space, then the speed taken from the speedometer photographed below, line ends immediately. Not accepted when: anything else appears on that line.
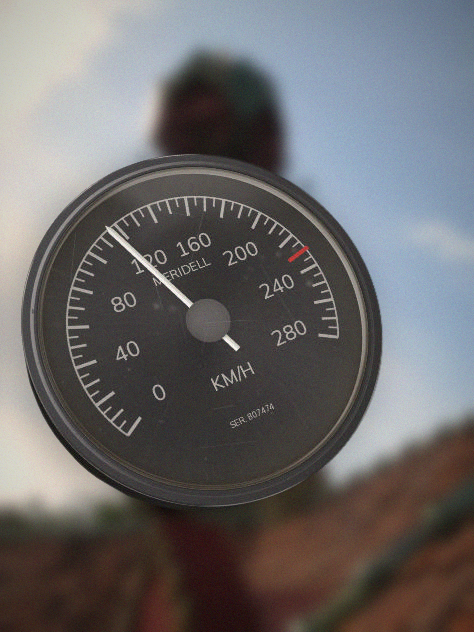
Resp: 115 km/h
